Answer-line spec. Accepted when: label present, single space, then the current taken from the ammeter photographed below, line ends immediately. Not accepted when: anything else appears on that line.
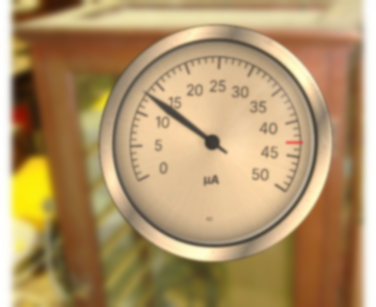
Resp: 13 µA
